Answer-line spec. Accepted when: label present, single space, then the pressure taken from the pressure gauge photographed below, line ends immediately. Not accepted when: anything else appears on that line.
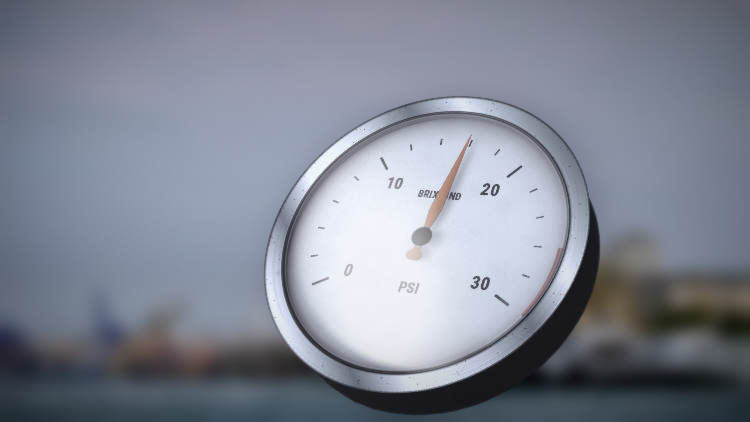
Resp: 16 psi
